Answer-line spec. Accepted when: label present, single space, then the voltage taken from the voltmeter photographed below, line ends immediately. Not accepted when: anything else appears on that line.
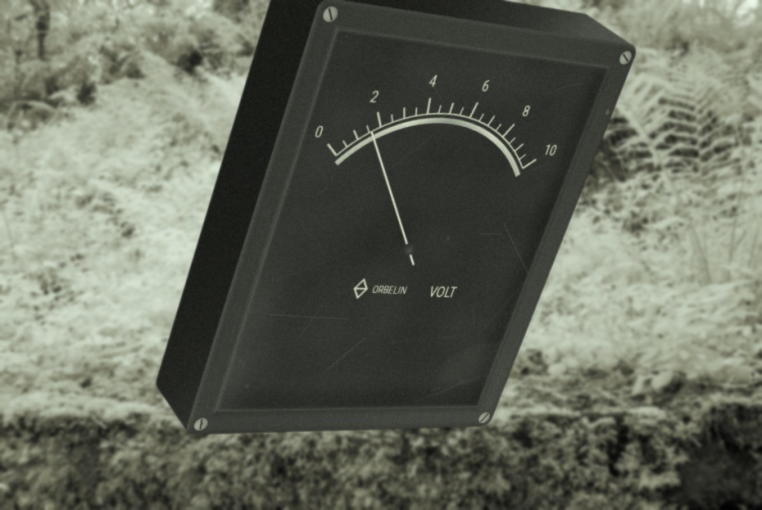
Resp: 1.5 V
